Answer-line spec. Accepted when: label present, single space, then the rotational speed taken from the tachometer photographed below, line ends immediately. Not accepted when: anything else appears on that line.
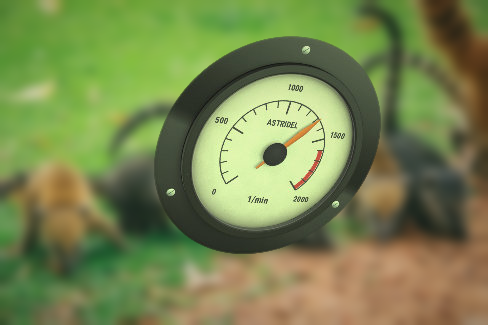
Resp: 1300 rpm
